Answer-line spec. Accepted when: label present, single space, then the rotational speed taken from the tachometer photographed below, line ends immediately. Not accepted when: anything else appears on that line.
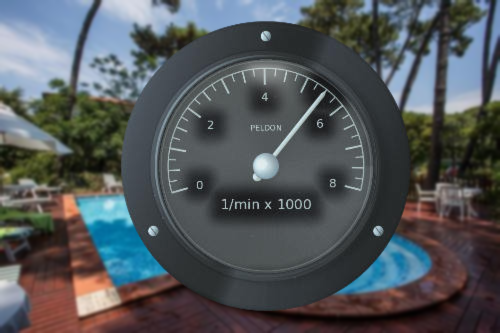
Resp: 5500 rpm
